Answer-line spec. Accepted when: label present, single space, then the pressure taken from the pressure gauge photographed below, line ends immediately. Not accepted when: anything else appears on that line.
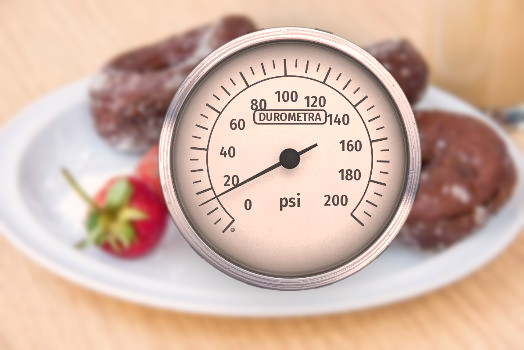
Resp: 15 psi
